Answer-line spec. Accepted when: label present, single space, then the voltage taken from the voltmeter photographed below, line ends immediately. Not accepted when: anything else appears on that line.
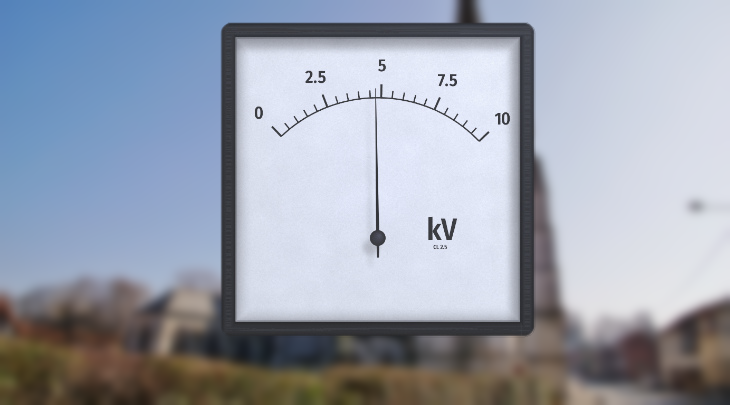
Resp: 4.75 kV
